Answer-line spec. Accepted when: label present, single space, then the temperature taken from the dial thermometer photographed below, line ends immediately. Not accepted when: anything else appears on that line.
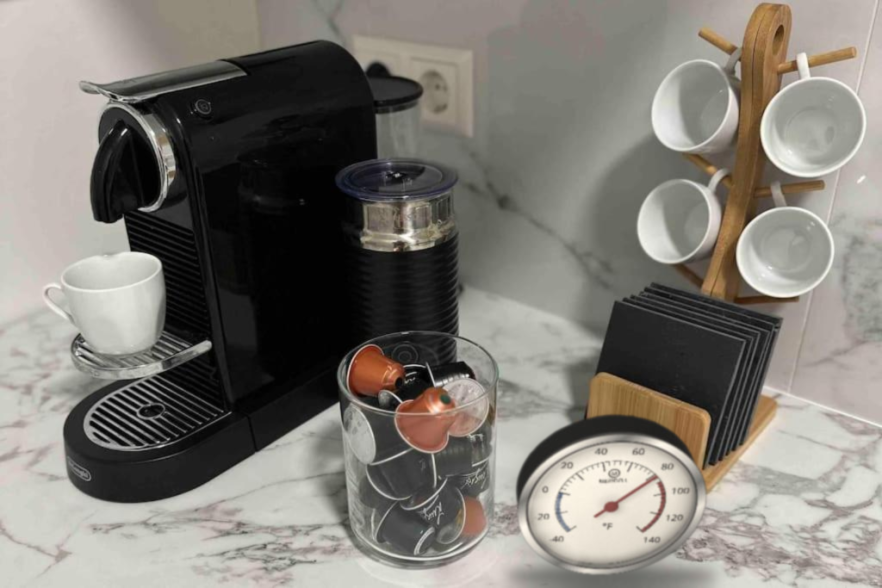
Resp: 80 °F
